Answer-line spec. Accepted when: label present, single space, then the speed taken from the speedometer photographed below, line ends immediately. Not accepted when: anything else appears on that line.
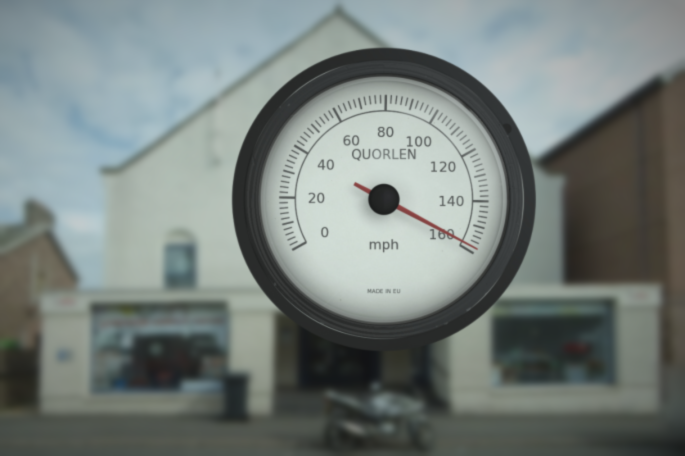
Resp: 158 mph
